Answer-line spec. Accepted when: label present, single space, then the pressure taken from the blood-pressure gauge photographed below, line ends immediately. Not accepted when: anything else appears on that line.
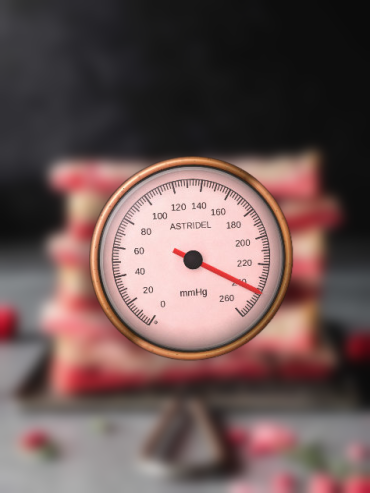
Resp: 240 mmHg
